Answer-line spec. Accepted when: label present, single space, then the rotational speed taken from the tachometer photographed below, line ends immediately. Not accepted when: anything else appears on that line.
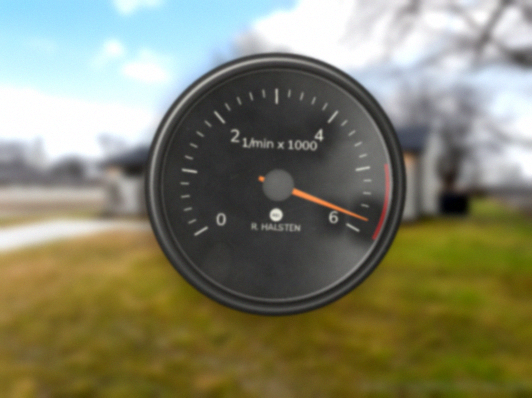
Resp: 5800 rpm
